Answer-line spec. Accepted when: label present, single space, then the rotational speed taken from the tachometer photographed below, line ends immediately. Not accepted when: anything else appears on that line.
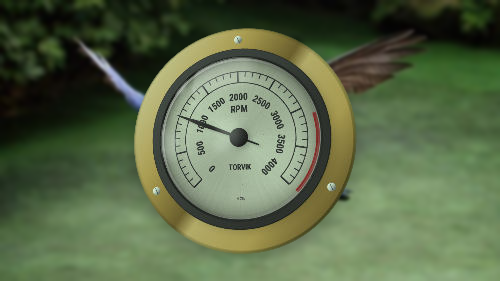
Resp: 1000 rpm
